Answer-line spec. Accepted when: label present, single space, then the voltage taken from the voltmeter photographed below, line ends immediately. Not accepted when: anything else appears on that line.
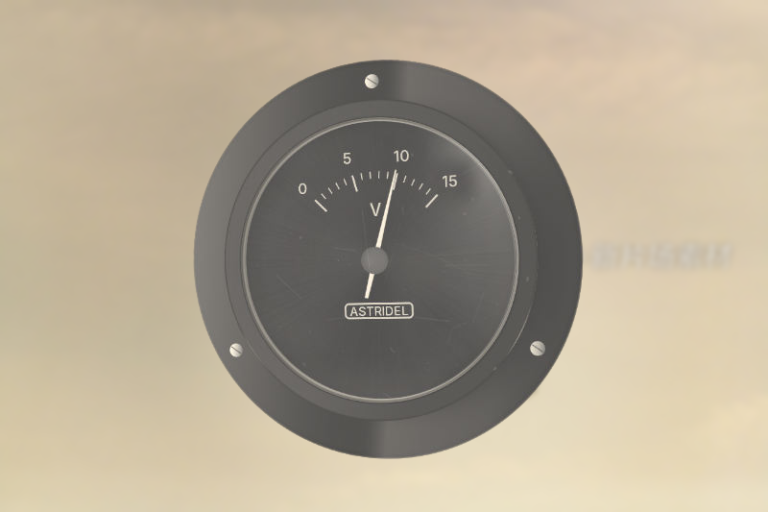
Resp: 10 V
